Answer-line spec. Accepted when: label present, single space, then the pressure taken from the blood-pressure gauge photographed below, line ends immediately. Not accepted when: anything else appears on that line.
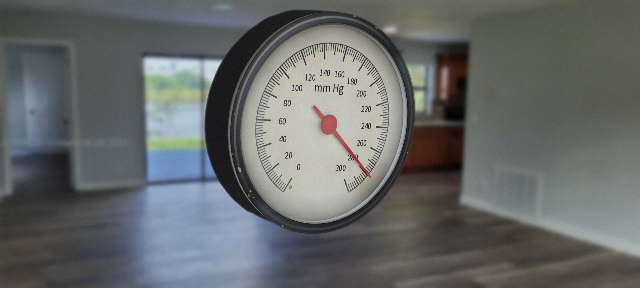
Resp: 280 mmHg
